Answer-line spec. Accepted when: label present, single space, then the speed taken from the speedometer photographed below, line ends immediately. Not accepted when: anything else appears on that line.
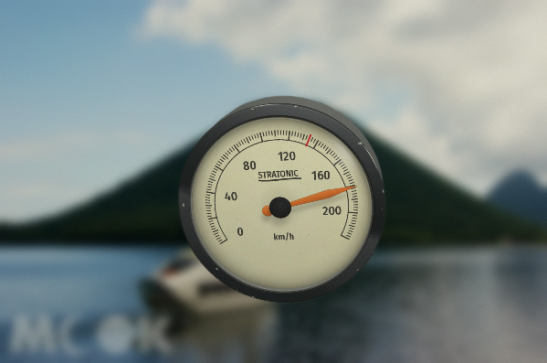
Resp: 180 km/h
